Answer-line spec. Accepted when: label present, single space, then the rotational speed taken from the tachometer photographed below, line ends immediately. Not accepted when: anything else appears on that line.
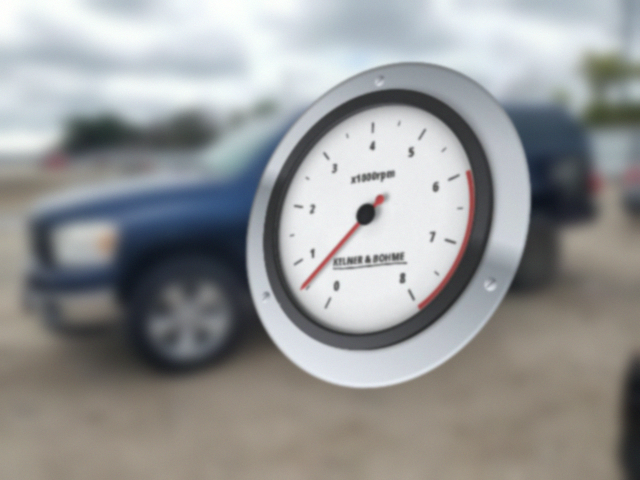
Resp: 500 rpm
